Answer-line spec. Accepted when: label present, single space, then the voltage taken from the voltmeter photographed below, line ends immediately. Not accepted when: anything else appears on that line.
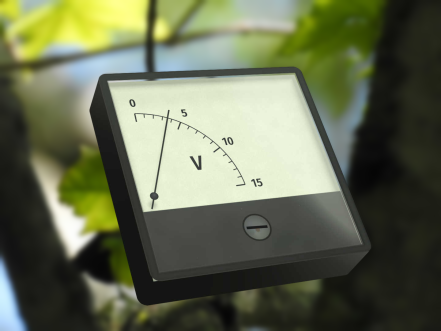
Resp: 3.5 V
